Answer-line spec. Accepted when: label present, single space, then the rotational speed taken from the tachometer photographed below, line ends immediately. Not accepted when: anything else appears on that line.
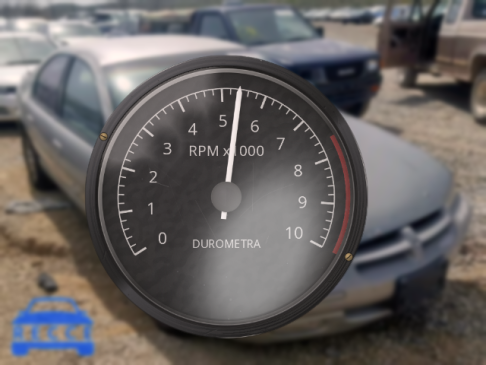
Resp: 5400 rpm
